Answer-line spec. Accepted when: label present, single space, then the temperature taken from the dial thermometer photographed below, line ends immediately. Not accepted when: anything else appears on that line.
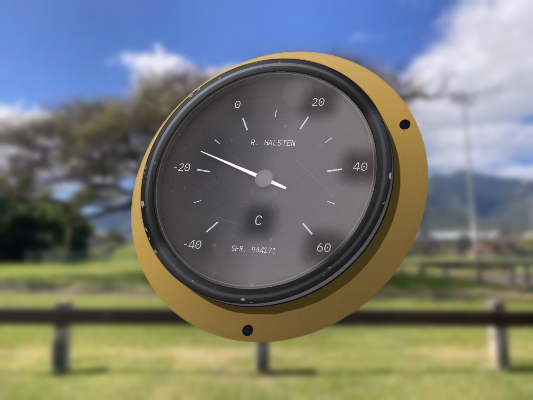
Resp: -15 °C
